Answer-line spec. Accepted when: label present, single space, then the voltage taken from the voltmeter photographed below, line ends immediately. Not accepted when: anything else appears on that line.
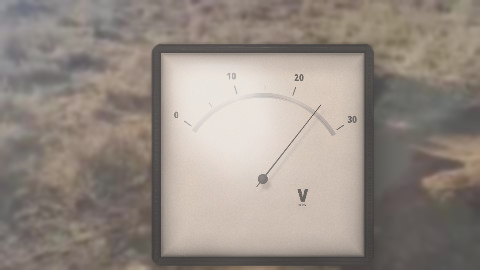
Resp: 25 V
